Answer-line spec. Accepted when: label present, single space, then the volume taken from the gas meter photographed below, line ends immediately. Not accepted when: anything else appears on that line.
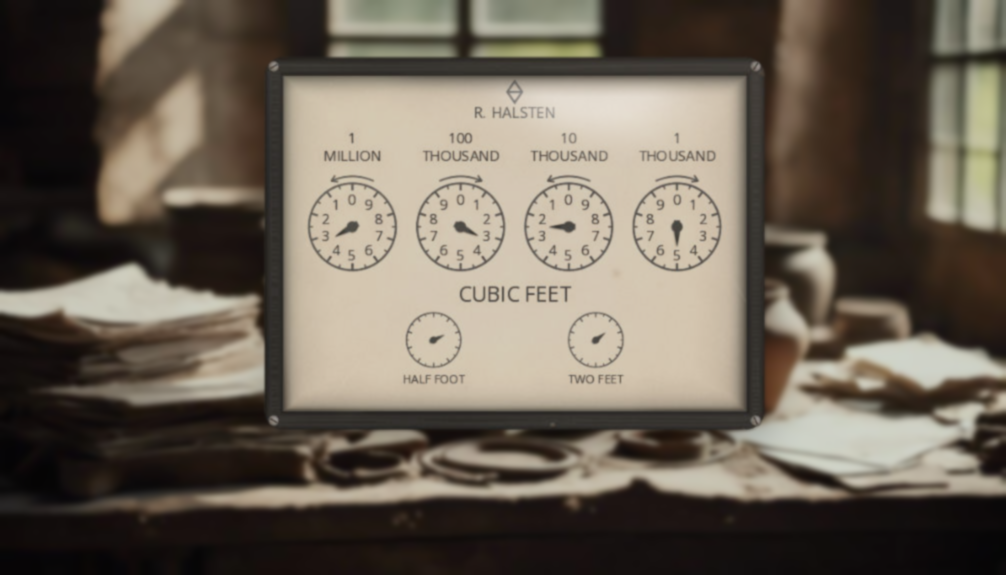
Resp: 332500 ft³
